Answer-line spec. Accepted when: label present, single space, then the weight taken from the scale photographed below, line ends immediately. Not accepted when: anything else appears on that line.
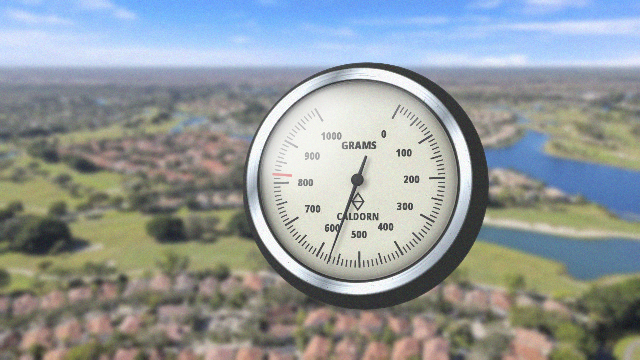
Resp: 570 g
